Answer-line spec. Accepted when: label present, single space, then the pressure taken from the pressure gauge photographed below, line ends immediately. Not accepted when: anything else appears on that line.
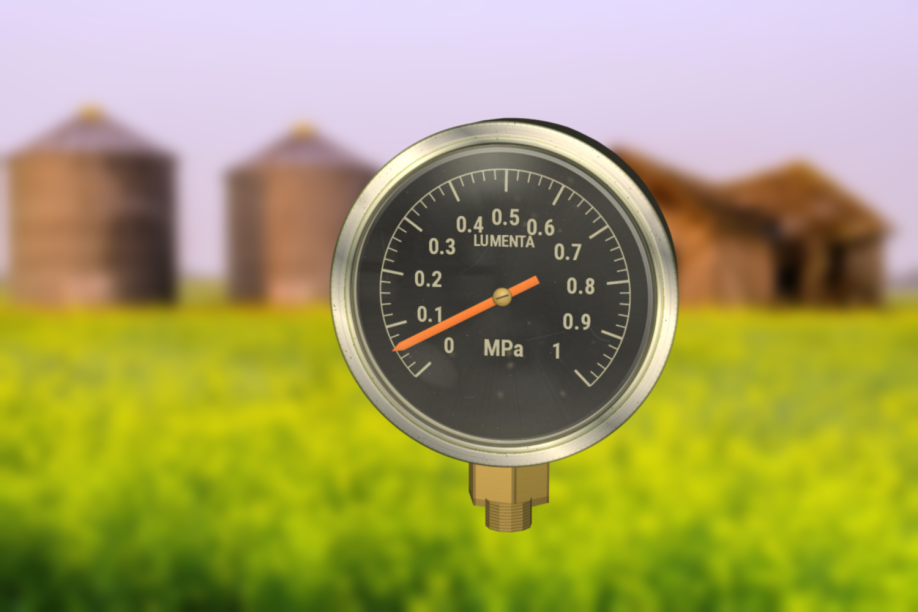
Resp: 0.06 MPa
